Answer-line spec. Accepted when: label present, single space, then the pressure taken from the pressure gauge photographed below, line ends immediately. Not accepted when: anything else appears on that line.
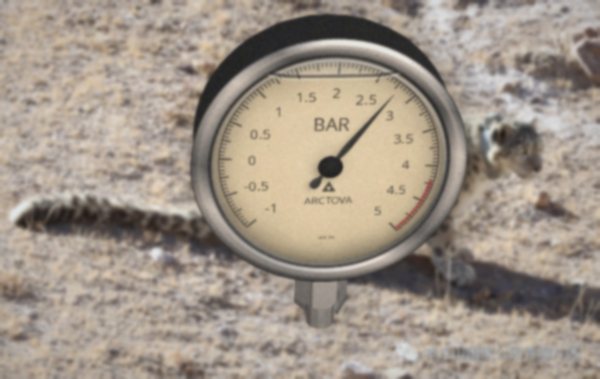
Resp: 2.75 bar
